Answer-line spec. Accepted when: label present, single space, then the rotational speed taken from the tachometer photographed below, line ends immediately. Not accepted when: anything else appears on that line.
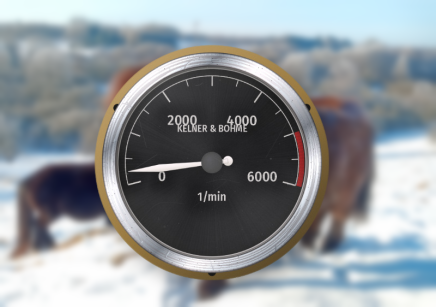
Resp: 250 rpm
